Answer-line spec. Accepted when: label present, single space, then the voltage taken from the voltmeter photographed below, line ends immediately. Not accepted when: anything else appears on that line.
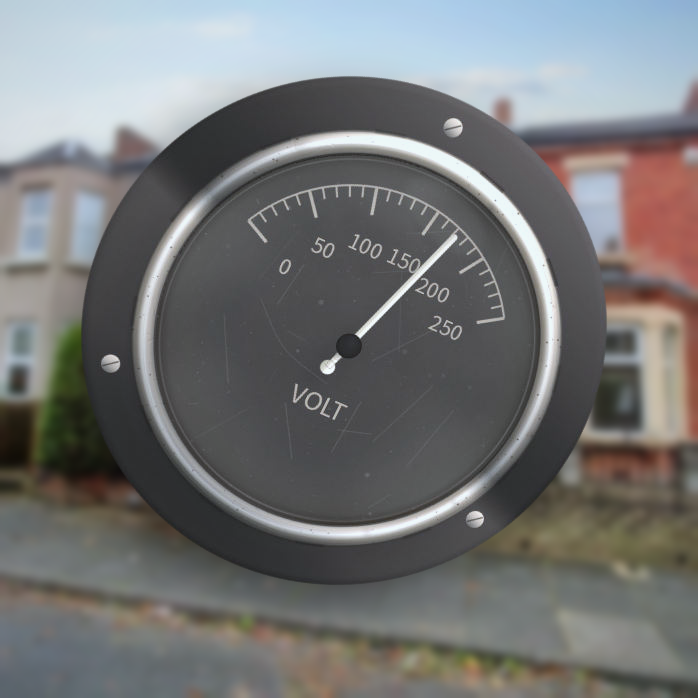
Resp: 170 V
